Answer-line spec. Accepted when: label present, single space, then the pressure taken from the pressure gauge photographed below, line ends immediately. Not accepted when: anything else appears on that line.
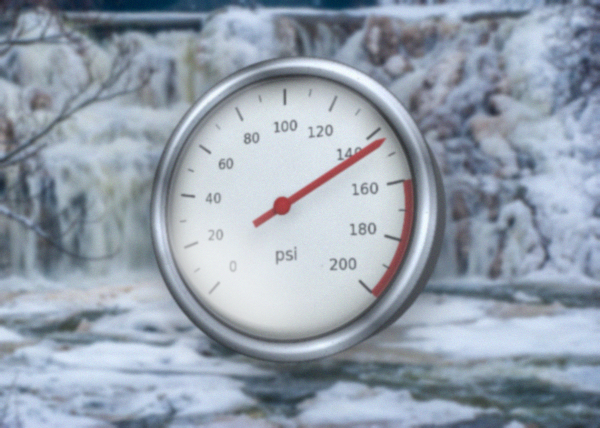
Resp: 145 psi
